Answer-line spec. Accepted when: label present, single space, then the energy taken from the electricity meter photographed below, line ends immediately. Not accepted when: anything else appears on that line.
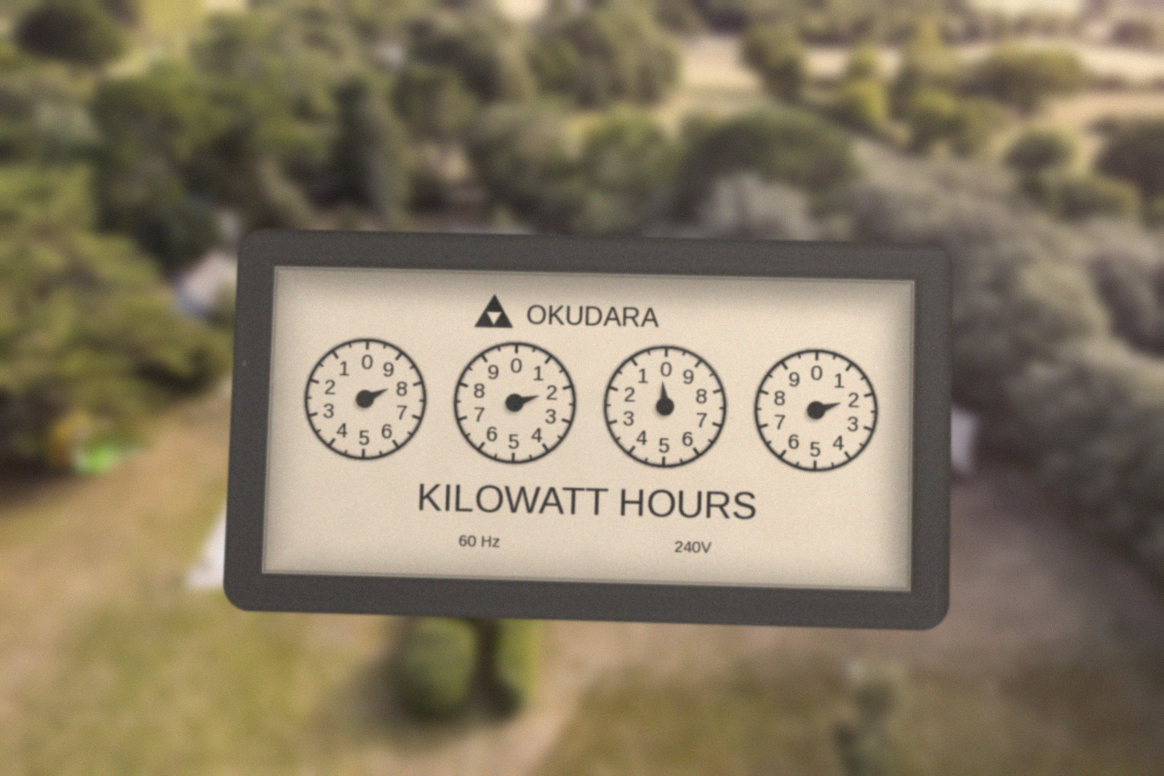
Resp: 8202 kWh
